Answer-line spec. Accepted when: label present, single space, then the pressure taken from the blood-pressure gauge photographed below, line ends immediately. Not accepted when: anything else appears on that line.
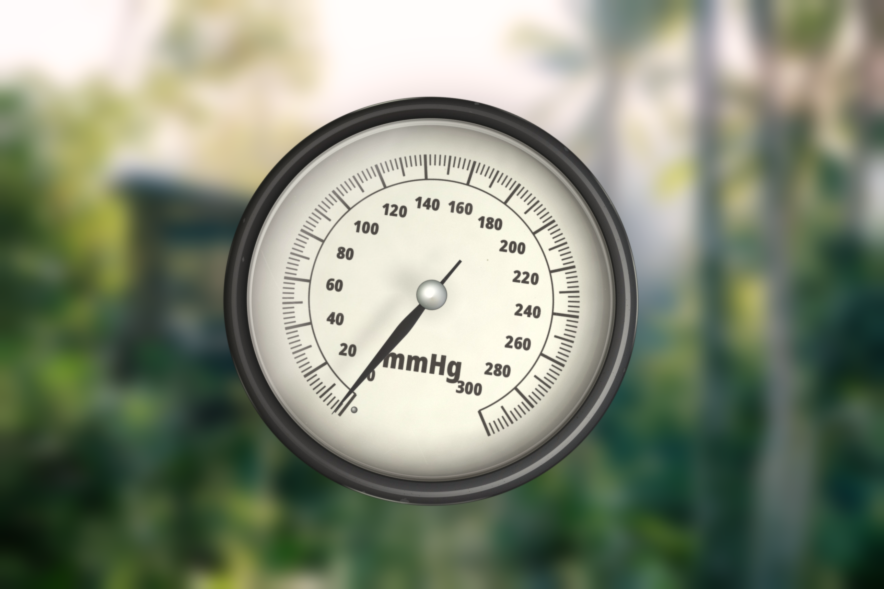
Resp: 2 mmHg
